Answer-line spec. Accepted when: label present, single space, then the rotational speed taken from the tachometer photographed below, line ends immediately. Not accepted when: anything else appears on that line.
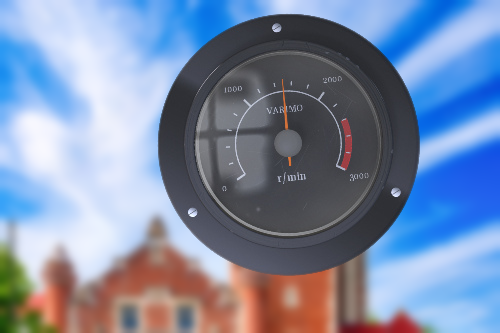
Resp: 1500 rpm
